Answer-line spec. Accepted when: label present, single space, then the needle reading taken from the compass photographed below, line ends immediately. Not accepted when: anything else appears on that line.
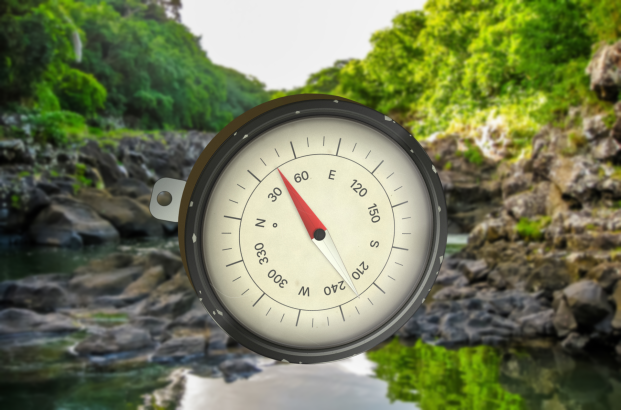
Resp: 45 °
